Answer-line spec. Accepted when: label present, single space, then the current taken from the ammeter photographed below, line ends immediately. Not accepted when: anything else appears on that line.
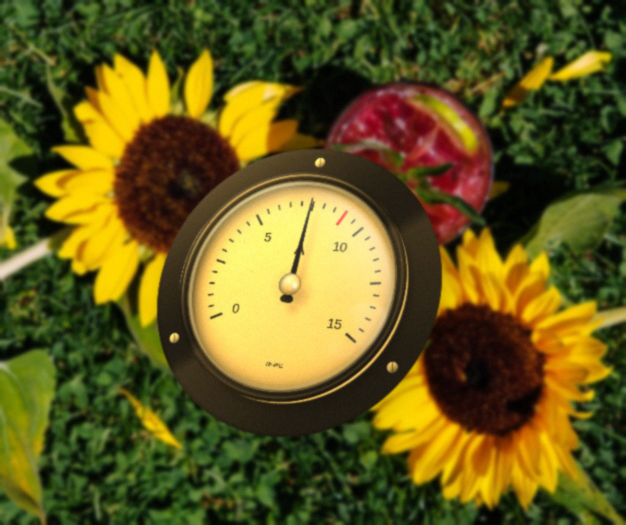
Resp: 7.5 A
